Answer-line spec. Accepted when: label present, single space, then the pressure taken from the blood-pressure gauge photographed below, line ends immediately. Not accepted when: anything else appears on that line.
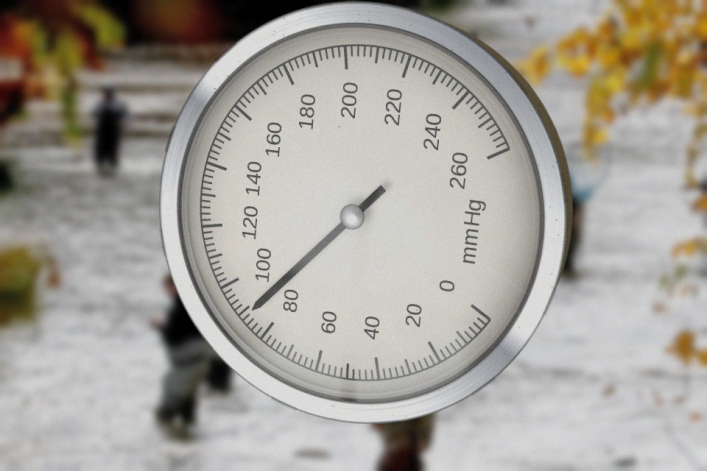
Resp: 88 mmHg
